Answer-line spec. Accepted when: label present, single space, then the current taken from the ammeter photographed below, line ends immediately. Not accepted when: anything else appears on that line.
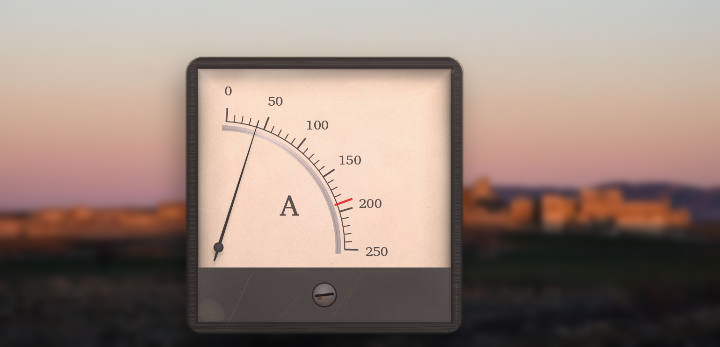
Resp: 40 A
